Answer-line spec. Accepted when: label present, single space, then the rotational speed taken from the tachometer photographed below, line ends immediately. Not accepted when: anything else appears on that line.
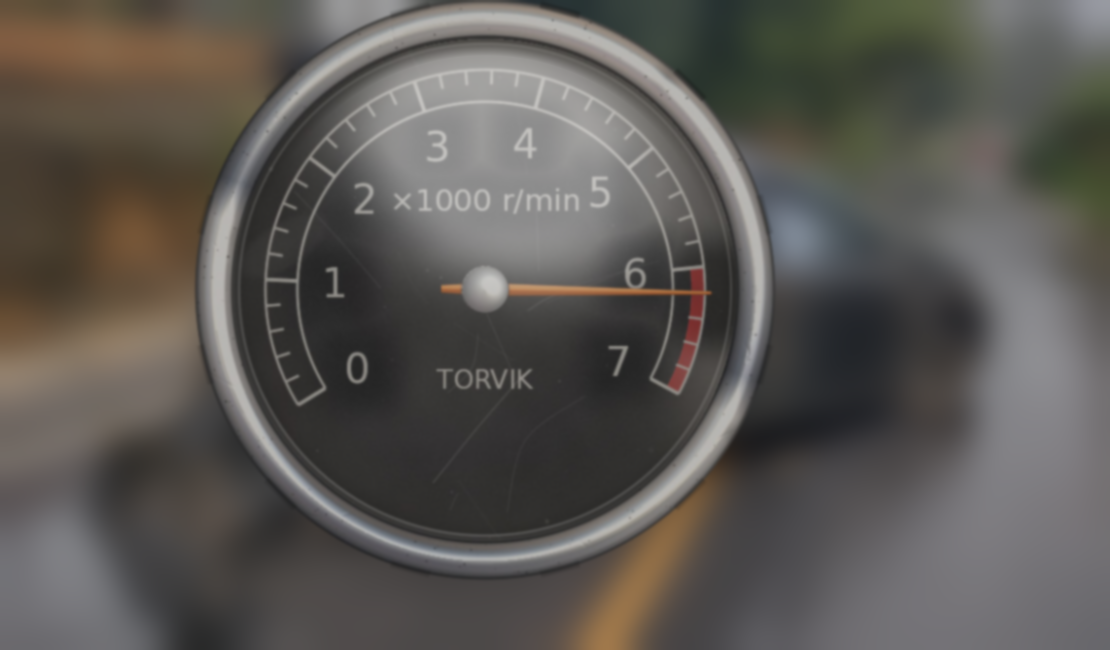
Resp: 6200 rpm
